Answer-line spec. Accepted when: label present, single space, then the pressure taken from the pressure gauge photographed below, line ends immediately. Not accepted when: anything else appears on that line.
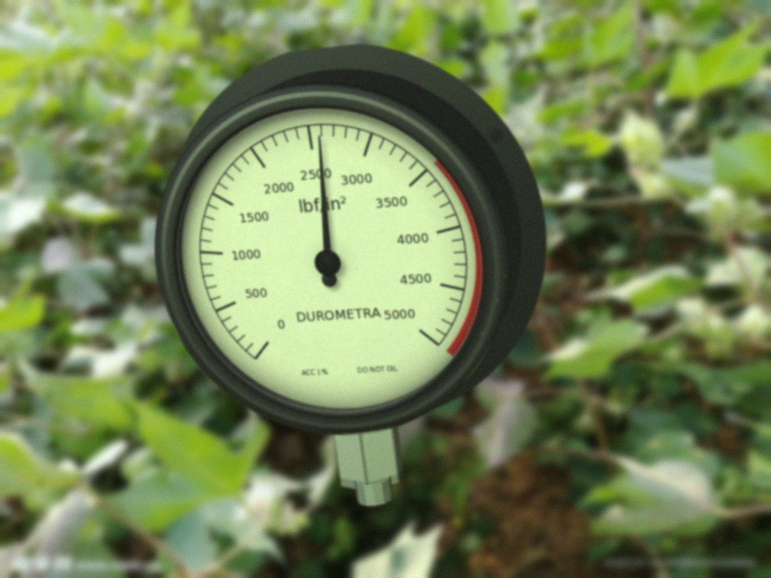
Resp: 2600 psi
